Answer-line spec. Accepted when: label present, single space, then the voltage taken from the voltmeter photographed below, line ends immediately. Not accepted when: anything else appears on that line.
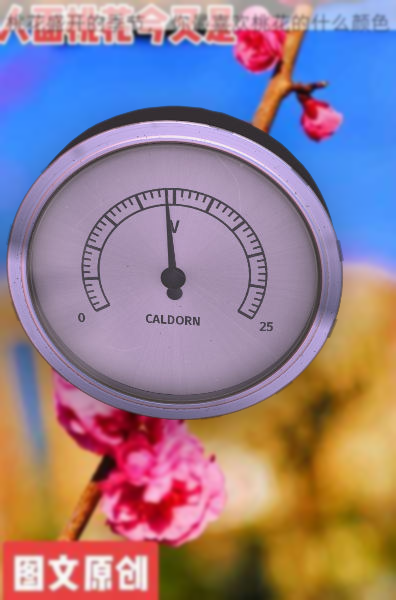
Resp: 12 V
